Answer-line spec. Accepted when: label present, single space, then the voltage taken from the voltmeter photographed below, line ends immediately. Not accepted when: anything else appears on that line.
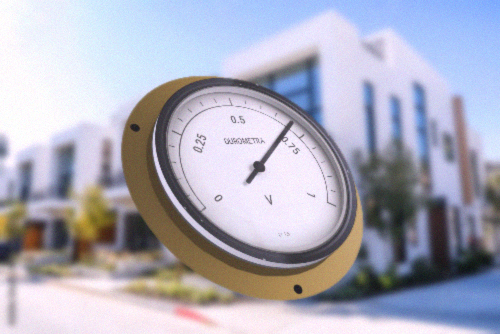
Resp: 0.7 V
